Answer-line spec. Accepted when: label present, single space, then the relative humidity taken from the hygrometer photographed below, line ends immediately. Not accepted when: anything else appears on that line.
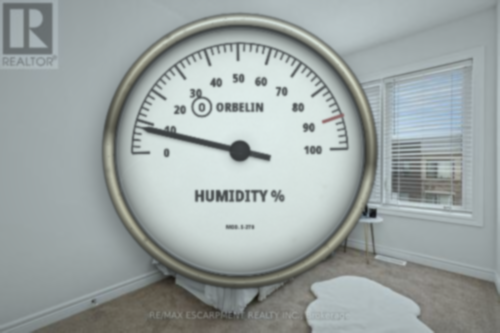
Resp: 8 %
